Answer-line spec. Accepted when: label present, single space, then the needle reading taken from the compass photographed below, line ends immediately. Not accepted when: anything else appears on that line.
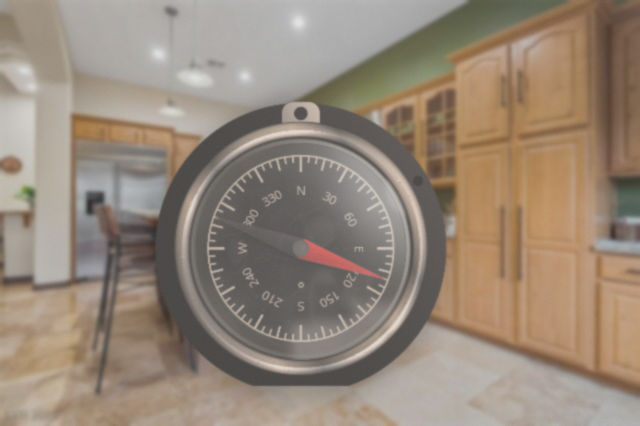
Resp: 110 °
